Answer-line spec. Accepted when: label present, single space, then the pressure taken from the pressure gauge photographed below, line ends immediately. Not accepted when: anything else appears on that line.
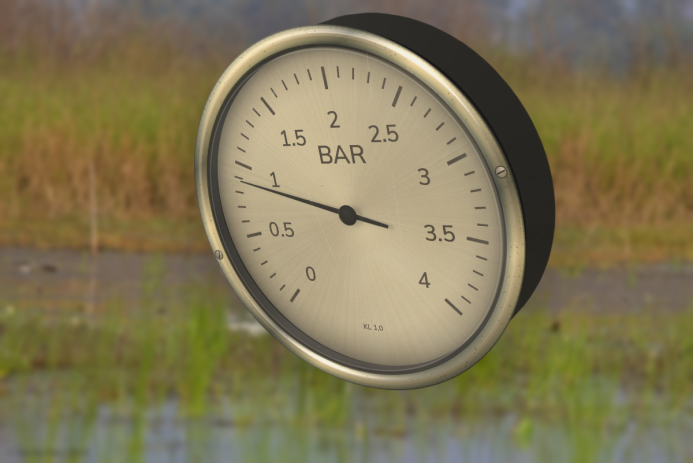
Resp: 0.9 bar
